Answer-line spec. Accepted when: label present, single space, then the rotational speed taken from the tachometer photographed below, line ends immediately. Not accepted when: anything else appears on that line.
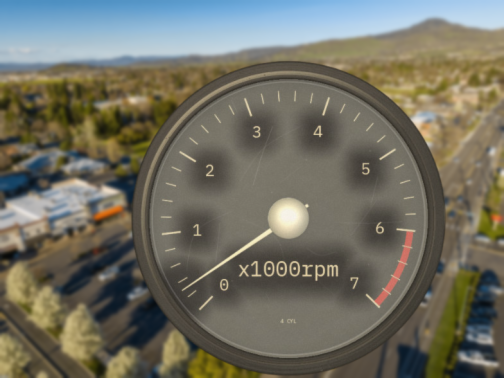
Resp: 300 rpm
